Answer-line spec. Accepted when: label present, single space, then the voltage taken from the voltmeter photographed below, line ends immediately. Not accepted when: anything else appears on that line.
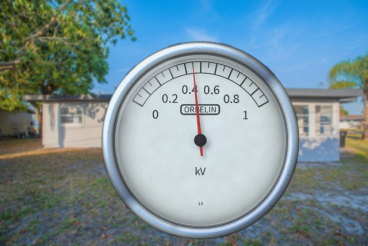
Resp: 0.45 kV
